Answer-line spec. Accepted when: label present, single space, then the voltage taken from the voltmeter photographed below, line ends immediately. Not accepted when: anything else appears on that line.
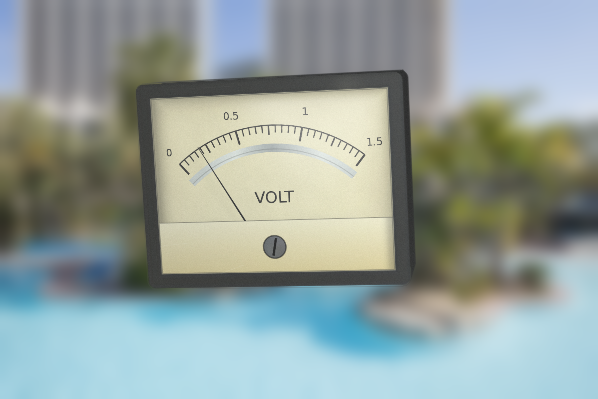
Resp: 0.2 V
